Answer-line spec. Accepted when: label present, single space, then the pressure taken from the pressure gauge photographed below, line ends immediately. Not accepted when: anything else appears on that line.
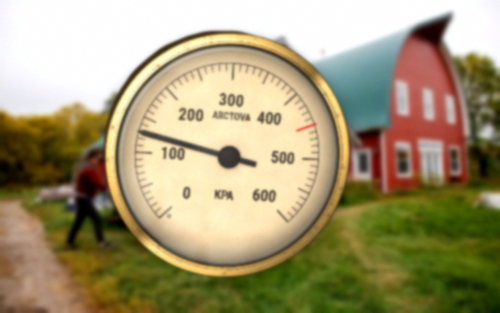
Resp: 130 kPa
